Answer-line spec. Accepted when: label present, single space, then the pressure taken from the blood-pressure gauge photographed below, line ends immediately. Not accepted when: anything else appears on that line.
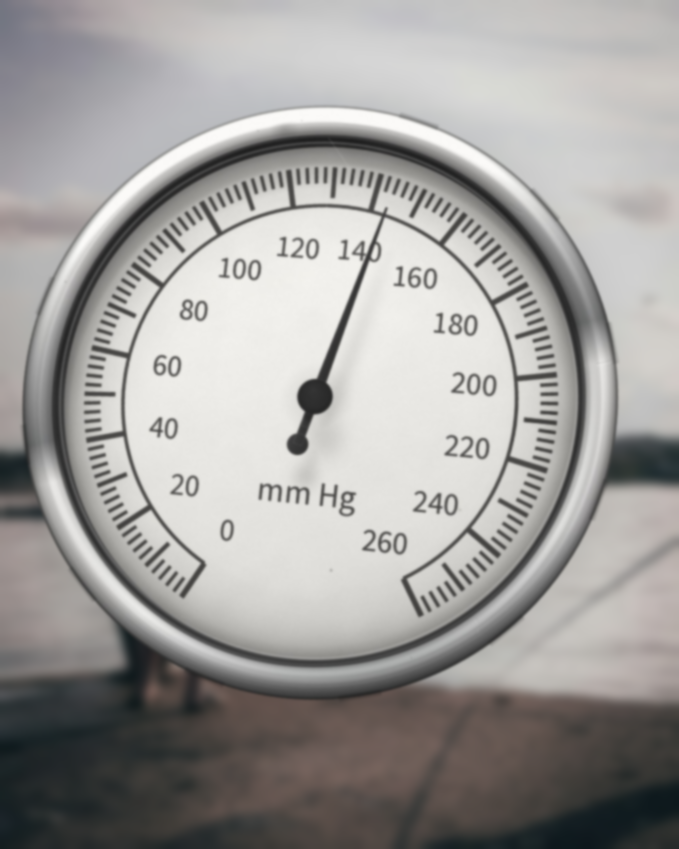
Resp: 144 mmHg
